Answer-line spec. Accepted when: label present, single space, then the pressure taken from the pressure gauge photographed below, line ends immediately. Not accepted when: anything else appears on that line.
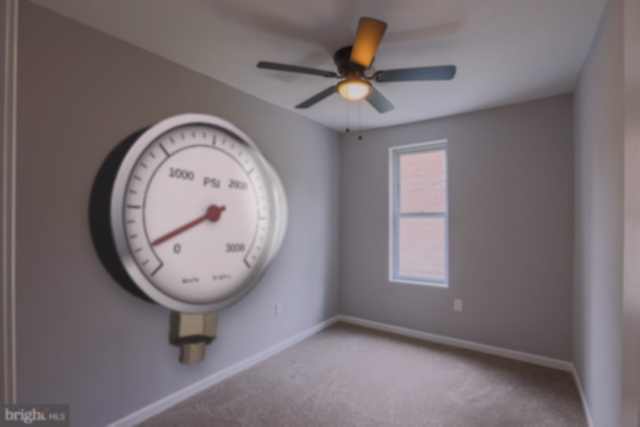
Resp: 200 psi
